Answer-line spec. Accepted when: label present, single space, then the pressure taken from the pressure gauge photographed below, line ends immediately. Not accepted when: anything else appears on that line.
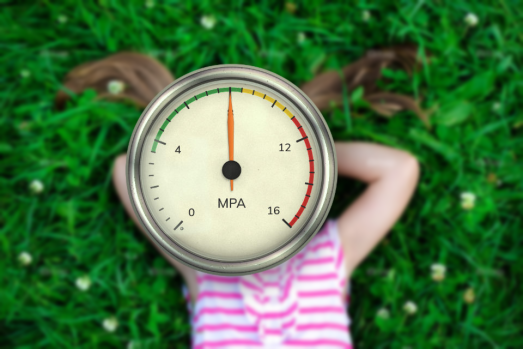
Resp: 8 MPa
